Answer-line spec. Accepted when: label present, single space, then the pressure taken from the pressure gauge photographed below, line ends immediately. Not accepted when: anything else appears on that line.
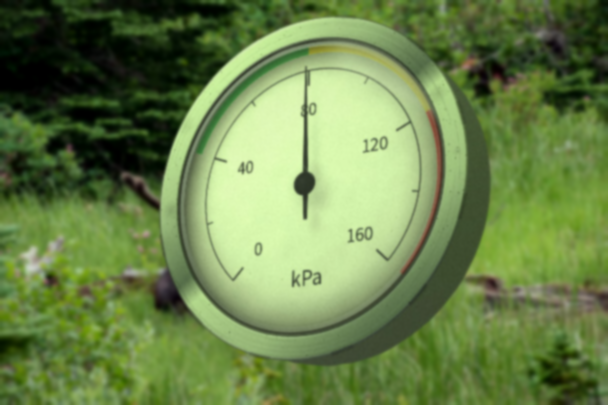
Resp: 80 kPa
